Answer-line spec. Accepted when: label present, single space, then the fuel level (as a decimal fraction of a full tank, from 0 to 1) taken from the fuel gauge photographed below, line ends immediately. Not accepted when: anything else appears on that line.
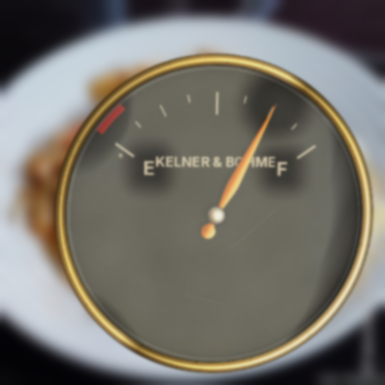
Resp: 0.75
